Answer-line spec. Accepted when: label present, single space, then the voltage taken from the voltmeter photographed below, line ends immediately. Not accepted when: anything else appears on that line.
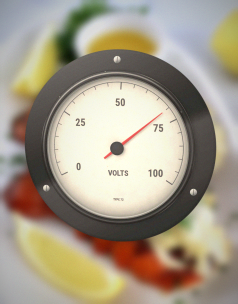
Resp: 70 V
